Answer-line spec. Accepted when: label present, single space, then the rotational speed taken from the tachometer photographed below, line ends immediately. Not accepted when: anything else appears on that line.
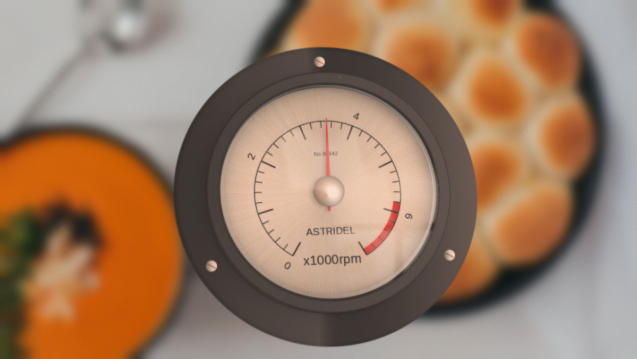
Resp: 3500 rpm
